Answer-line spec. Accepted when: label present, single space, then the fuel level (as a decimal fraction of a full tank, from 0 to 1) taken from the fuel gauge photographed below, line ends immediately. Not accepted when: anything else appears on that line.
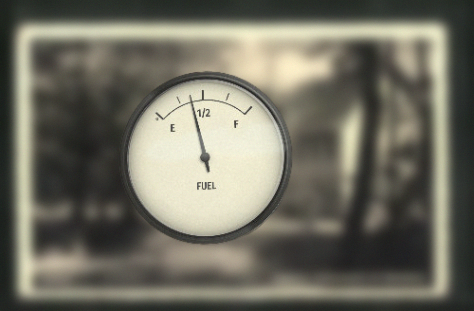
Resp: 0.375
